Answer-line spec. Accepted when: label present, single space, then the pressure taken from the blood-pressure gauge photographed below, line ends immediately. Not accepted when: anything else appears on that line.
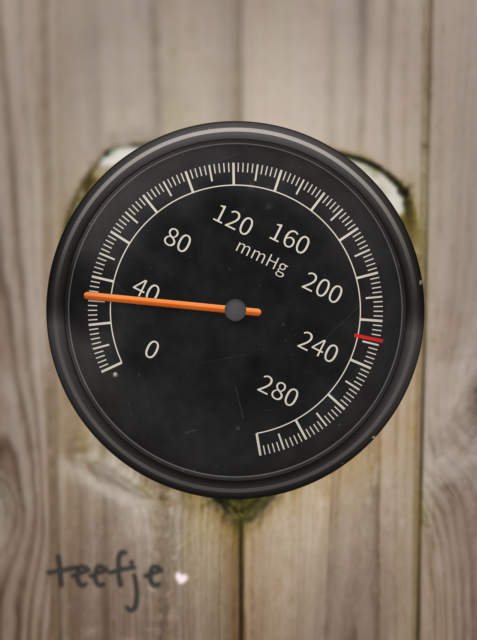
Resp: 32 mmHg
